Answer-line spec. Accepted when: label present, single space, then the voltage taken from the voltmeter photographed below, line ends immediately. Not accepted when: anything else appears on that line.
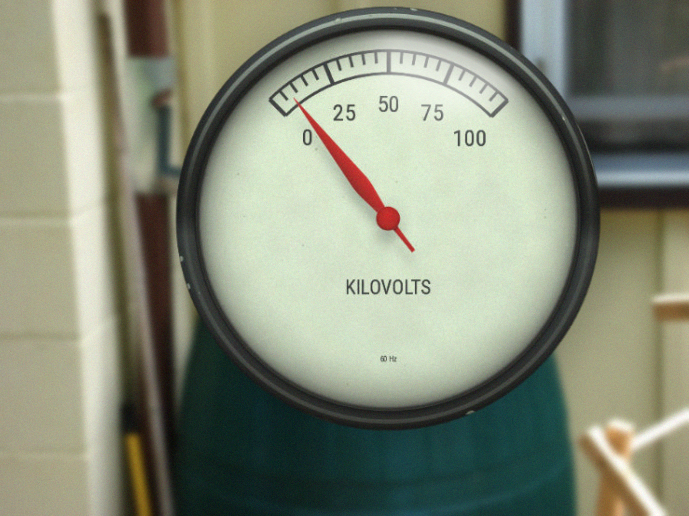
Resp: 7.5 kV
